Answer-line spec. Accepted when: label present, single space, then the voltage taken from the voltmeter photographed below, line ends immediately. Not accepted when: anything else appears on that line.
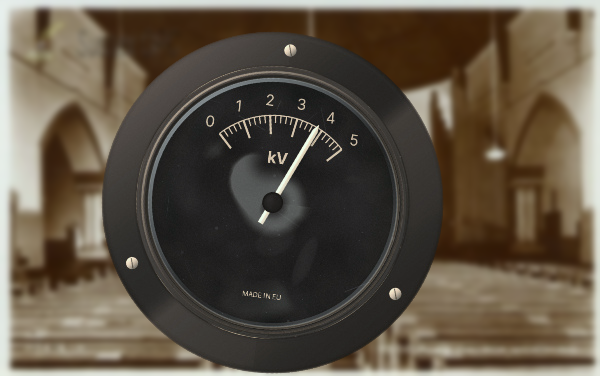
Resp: 3.8 kV
